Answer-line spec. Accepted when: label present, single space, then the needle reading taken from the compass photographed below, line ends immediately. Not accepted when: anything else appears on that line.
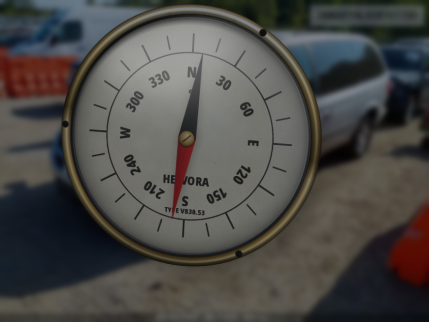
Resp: 187.5 °
